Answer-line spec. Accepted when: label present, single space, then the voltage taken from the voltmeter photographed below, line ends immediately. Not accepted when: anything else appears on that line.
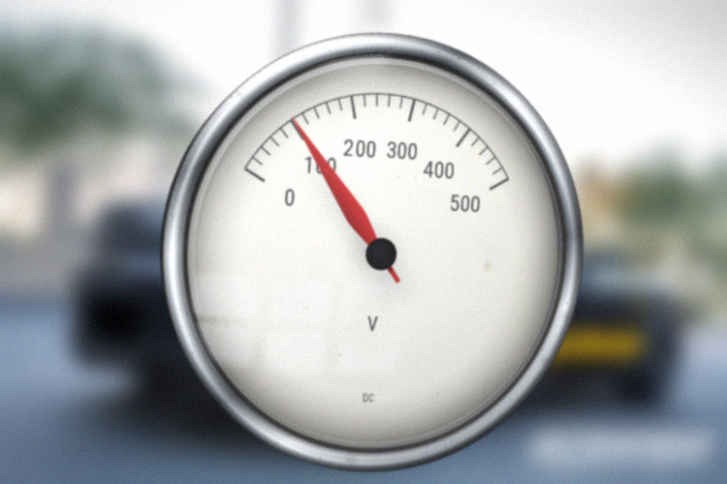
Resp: 100 V
